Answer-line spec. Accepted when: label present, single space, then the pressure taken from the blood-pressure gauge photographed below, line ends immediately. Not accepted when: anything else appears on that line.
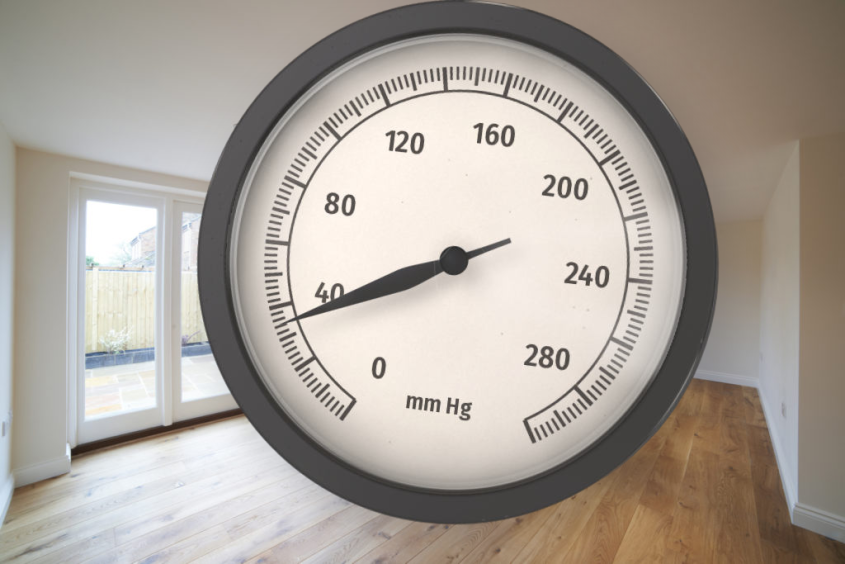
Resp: 34 mmHg
